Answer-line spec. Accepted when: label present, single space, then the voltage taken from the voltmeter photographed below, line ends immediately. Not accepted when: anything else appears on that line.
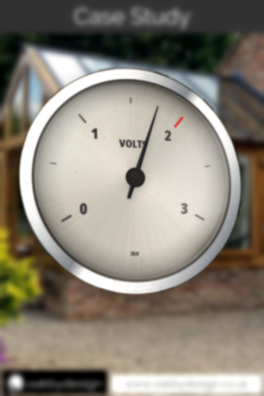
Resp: 1.75 V
